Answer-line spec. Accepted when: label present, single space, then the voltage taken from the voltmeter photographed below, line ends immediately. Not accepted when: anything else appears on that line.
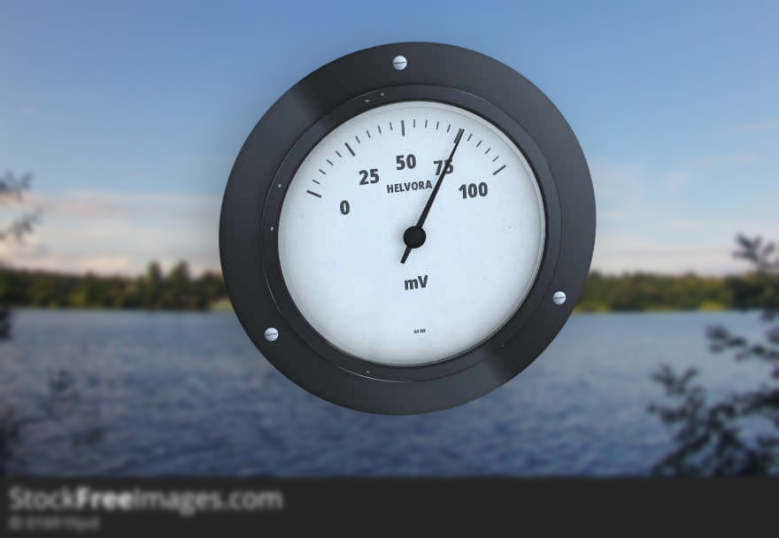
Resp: 75 mV
